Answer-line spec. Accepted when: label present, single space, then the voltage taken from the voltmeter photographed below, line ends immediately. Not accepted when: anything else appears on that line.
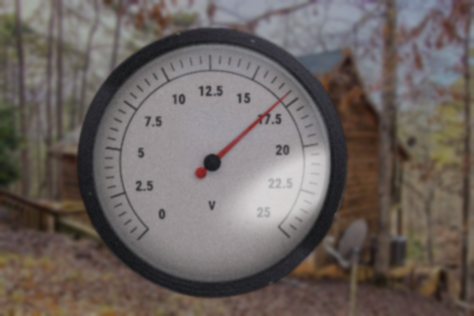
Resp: 17 V
